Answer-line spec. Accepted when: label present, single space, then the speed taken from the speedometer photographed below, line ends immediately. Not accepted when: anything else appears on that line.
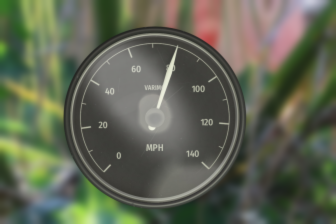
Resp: 80 mph
